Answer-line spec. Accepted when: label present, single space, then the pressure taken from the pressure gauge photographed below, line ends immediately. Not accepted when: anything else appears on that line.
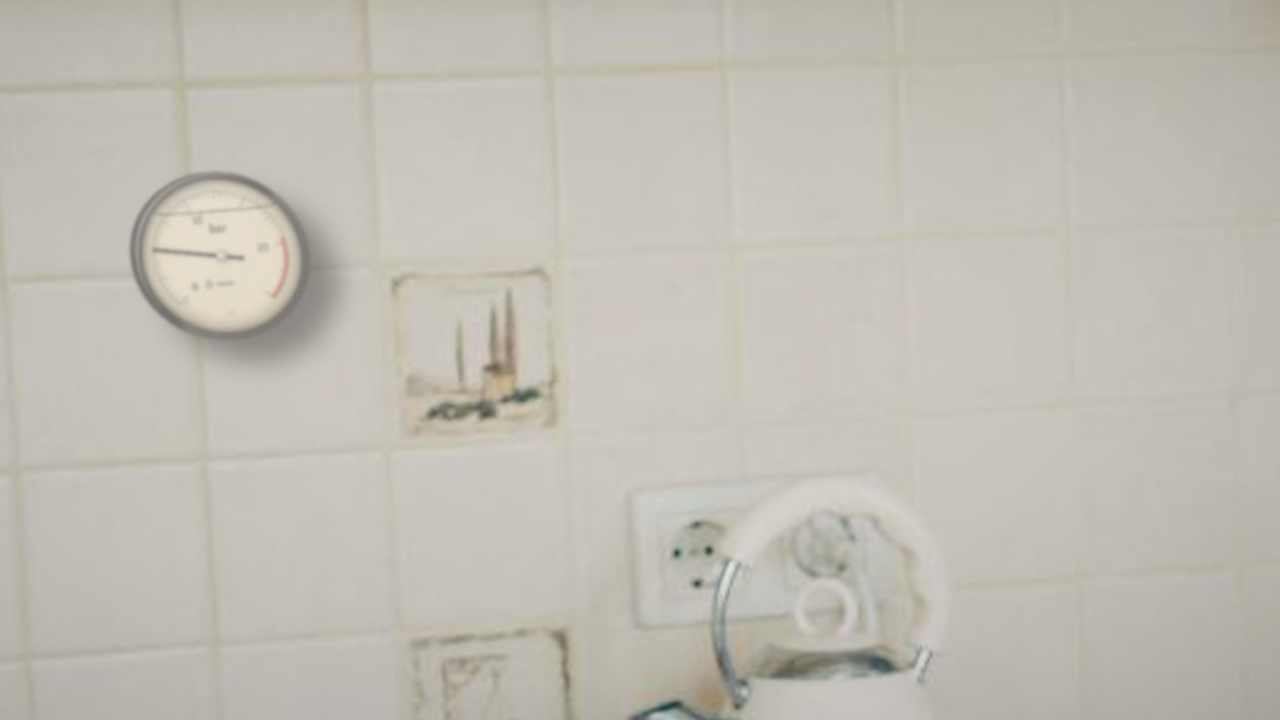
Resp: 5 bar
